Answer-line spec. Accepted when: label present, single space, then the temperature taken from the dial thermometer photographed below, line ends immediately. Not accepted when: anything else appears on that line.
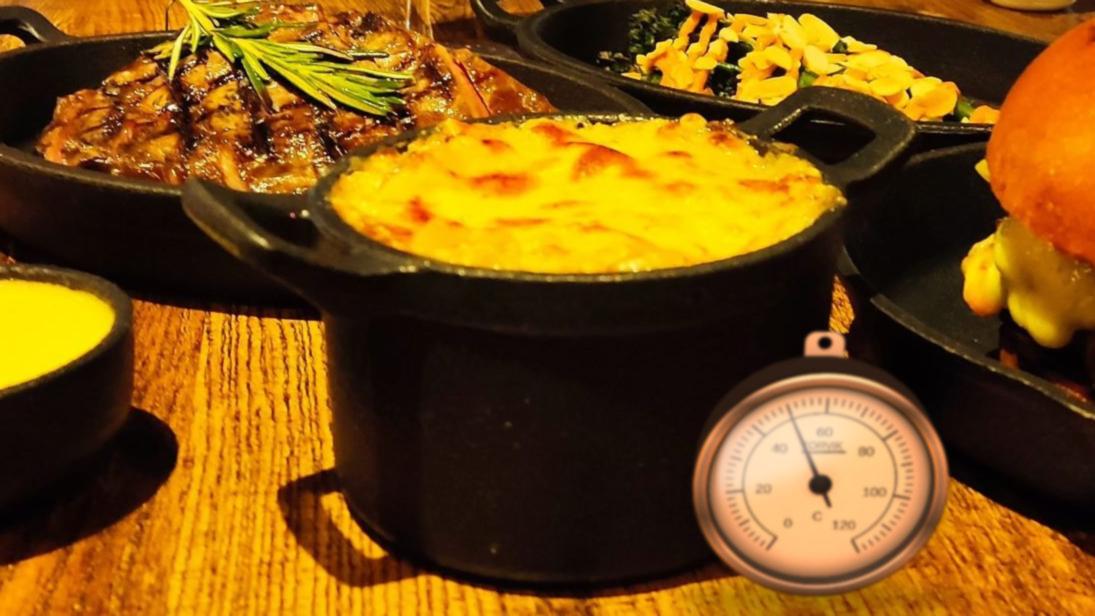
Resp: 50 °C
